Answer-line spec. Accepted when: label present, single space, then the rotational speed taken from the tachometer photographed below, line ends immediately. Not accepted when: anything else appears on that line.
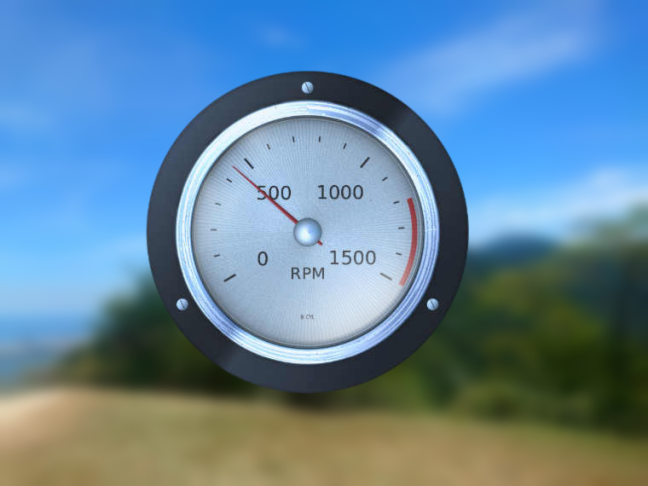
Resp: 450 rpm
